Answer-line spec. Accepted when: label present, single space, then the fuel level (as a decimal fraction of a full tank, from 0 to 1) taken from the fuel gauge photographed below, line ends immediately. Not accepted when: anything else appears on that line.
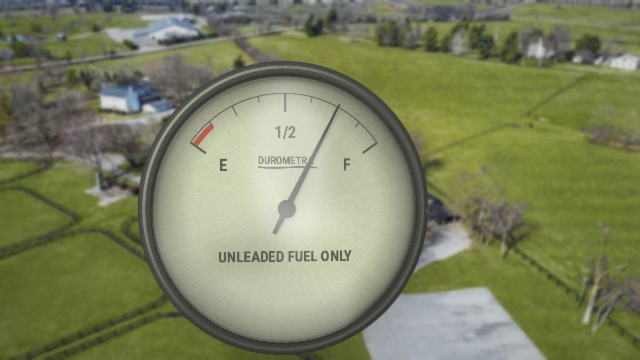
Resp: 0.75
